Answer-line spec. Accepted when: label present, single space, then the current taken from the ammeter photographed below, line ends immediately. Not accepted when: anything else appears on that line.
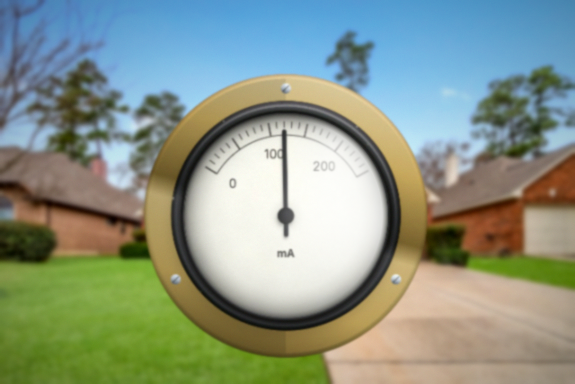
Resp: 120 mA
